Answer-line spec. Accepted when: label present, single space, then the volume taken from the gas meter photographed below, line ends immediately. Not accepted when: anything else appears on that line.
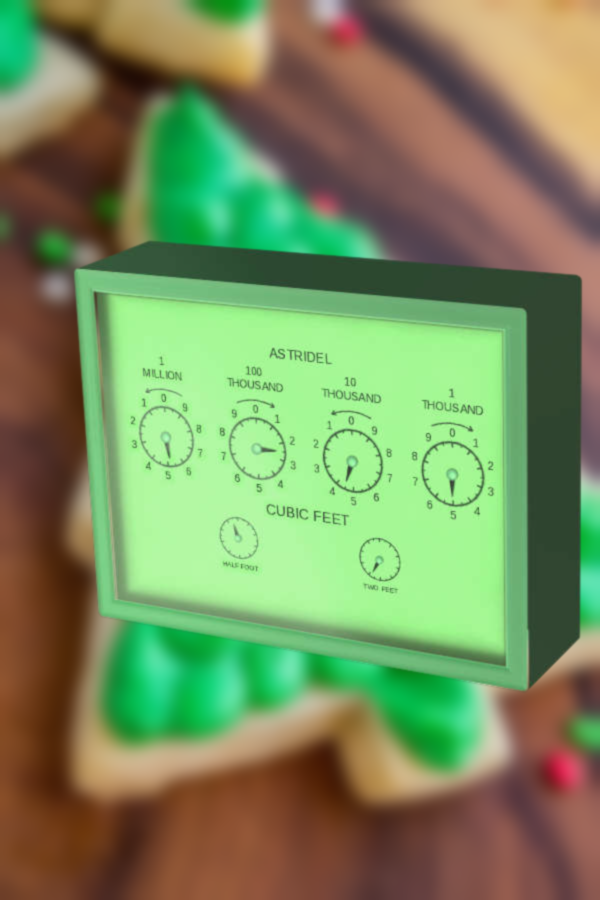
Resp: 524500 ft³
